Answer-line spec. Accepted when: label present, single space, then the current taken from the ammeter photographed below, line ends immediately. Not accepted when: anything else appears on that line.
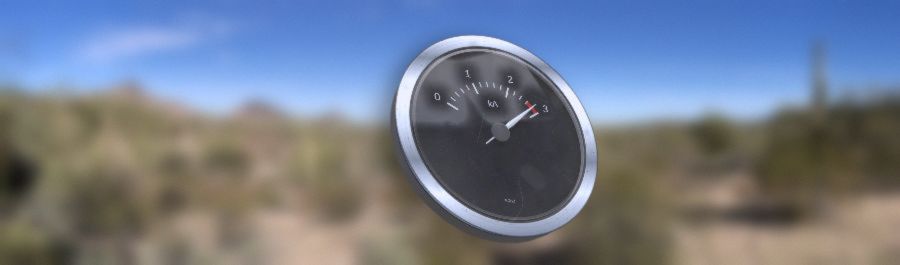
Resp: 2.8 kA
